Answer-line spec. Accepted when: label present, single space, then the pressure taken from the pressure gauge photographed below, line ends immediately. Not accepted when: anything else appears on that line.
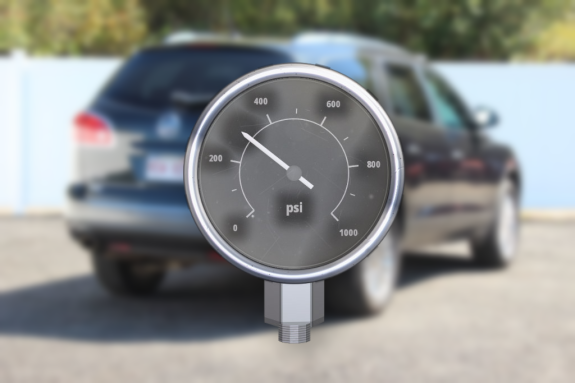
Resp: 300 psi
